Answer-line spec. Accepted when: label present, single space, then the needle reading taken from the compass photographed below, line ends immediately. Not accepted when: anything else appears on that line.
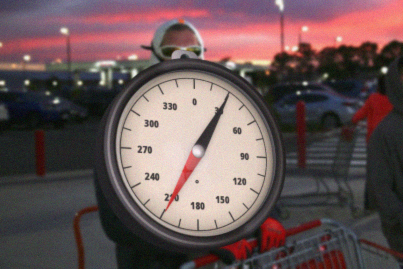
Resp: 210 °
